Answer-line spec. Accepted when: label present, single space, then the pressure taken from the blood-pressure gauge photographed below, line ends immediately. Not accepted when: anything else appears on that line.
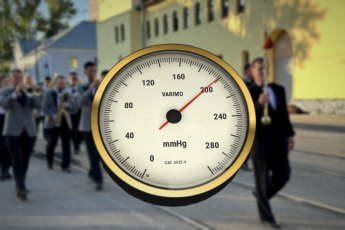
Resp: 200 mmHg
